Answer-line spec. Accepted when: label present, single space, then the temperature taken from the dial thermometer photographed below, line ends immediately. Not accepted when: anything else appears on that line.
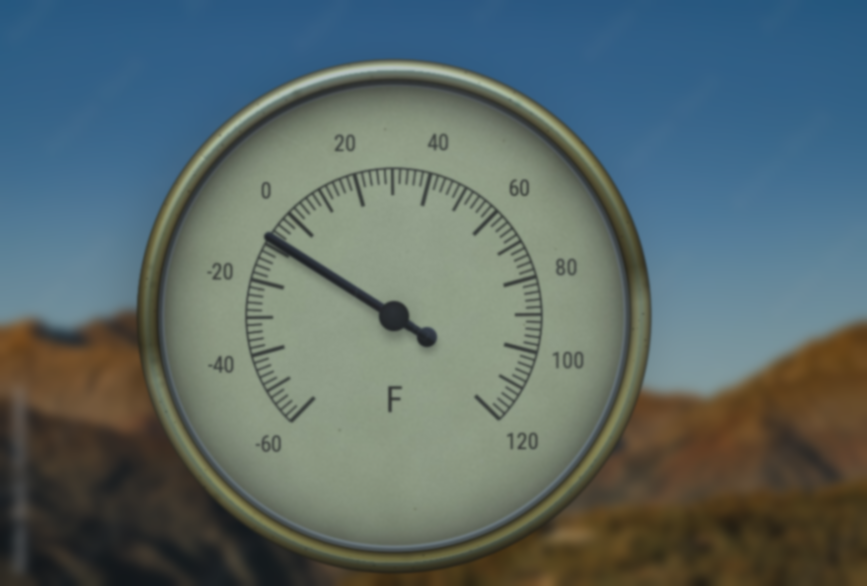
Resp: -8 °F
